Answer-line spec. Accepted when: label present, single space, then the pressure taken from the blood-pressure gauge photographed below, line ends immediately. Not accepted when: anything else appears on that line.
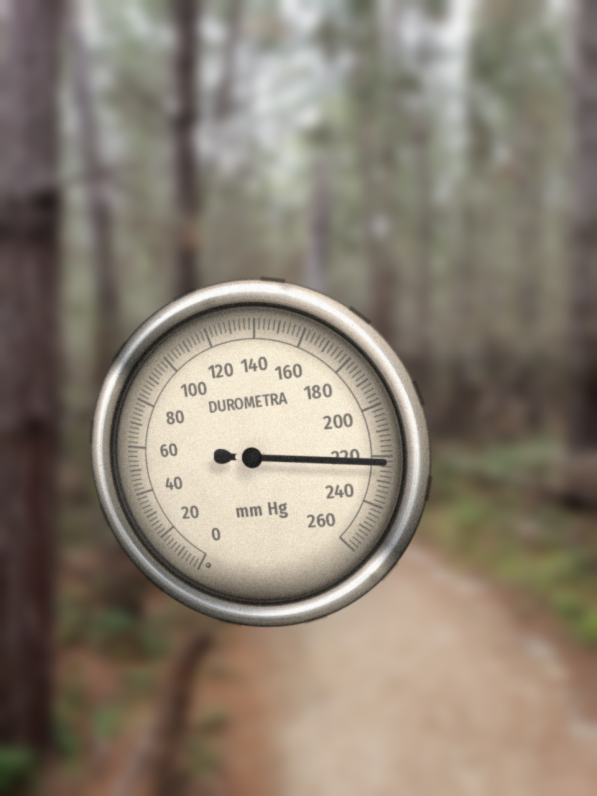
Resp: 222 mmHg
